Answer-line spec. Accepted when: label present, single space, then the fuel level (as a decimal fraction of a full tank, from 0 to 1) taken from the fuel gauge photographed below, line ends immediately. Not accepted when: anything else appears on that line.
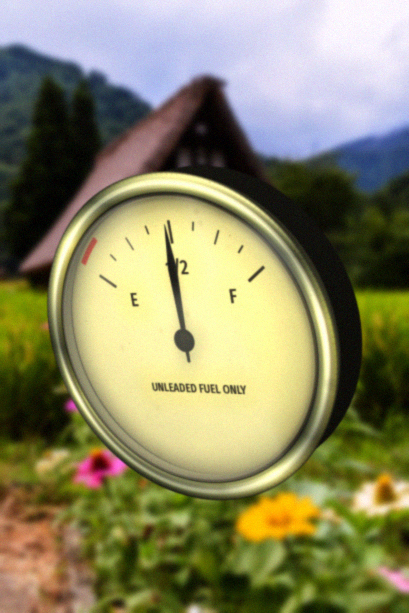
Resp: 0.5
